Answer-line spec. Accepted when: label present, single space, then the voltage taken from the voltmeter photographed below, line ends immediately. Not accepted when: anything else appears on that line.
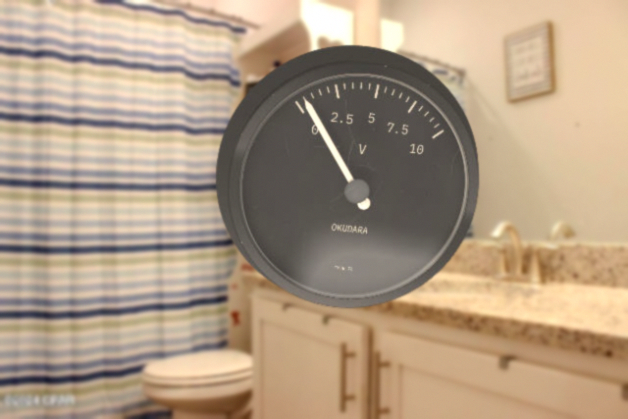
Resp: 0.5 V
